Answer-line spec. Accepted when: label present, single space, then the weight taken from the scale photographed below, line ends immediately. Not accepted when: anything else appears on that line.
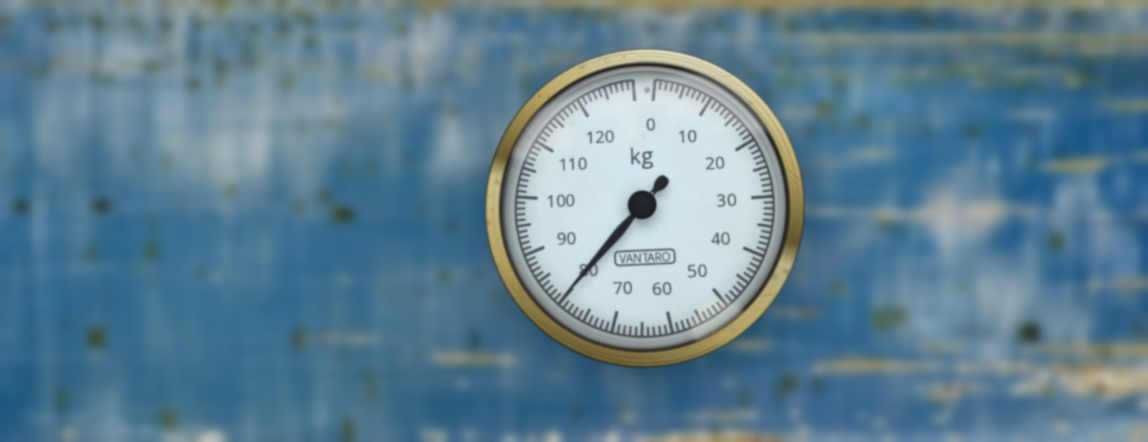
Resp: 80 kg
